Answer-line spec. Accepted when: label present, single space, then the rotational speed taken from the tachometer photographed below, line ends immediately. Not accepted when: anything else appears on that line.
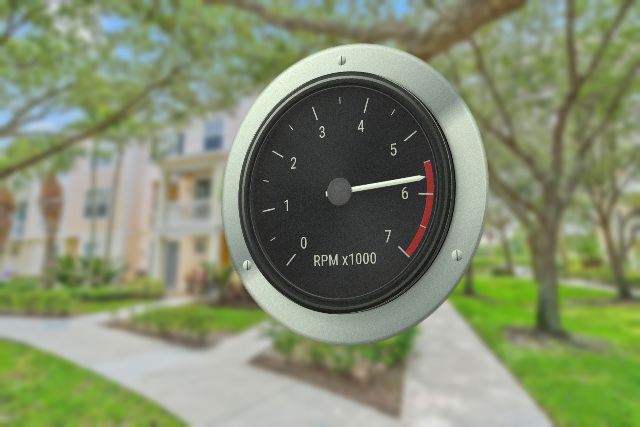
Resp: 5750 rpm
